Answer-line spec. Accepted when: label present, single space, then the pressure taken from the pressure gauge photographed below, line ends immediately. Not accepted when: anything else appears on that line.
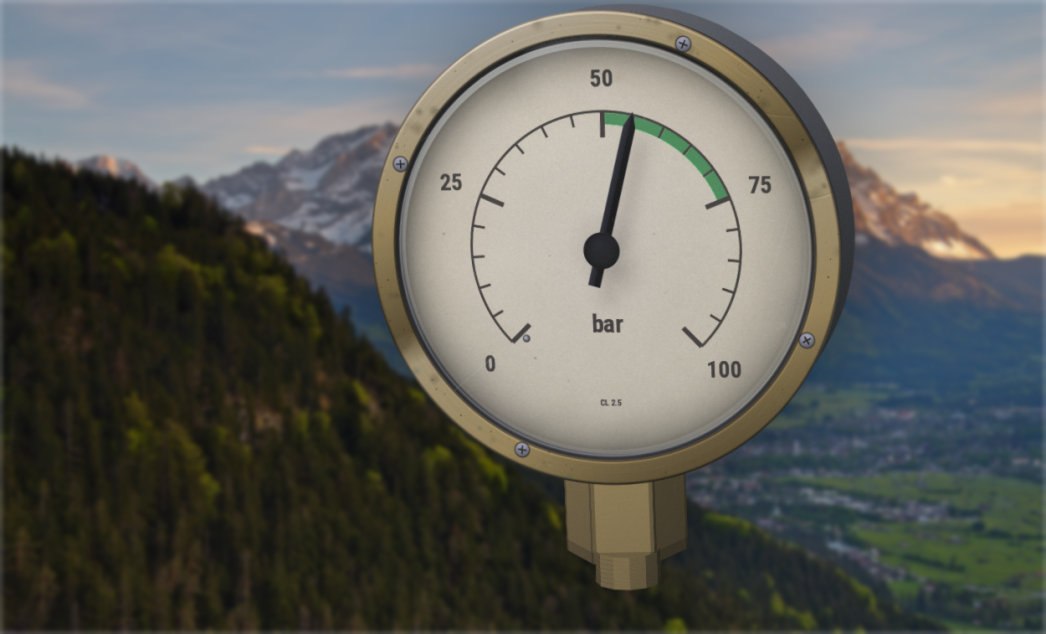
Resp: 55 bar
